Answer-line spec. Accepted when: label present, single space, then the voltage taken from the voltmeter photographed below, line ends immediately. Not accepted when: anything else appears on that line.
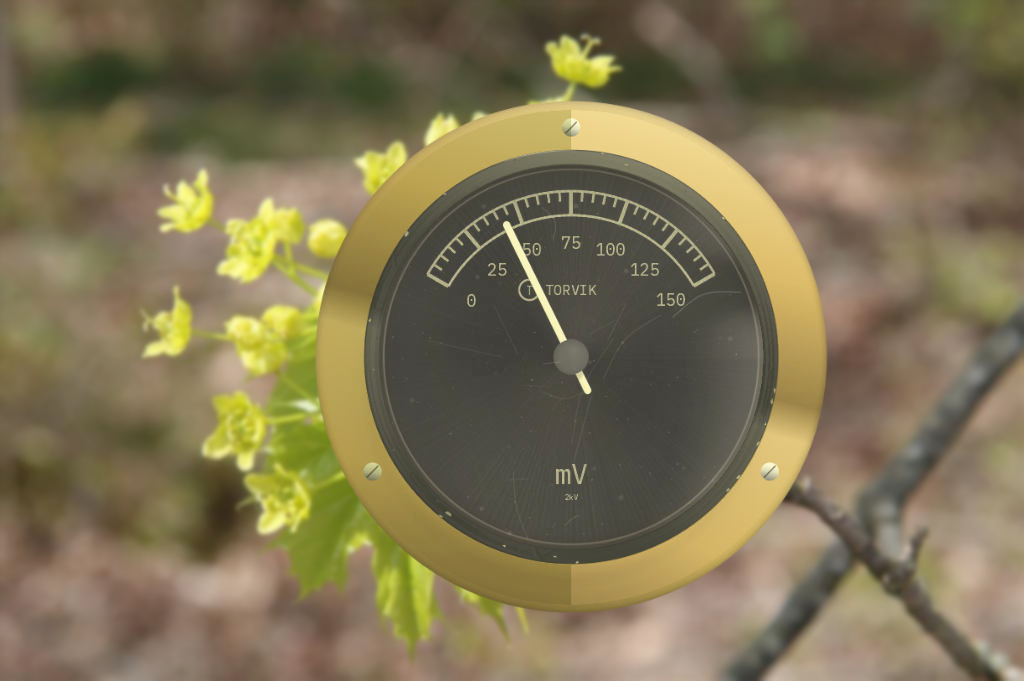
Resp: 42.5 mV
